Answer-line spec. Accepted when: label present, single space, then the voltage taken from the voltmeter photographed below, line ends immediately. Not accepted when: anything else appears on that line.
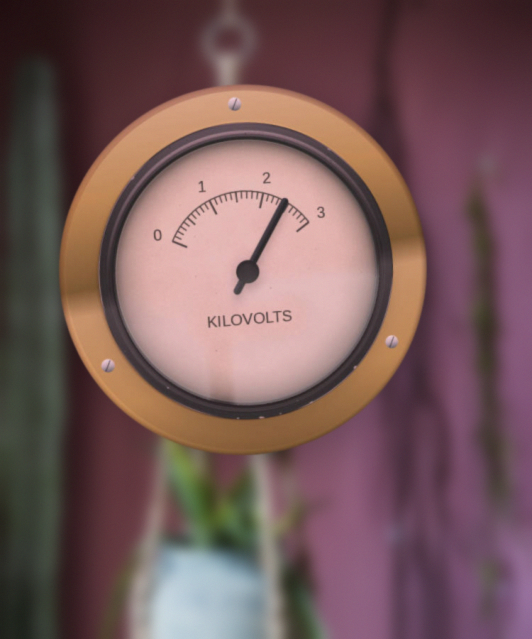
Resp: 2.4 kV
